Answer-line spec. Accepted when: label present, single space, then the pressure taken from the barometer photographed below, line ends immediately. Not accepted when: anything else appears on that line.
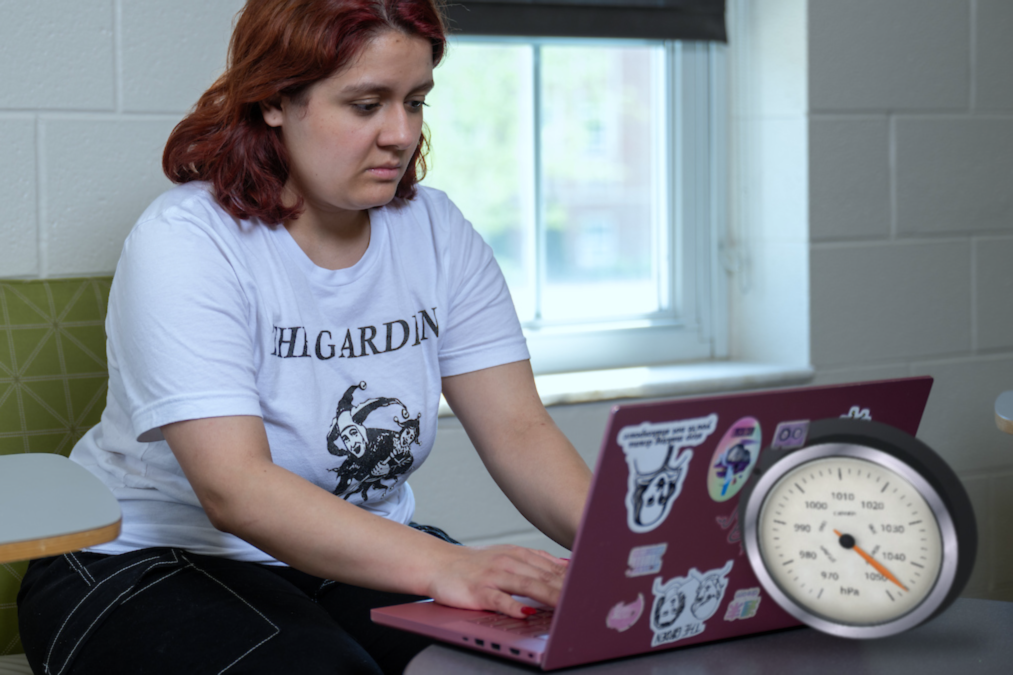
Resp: 1046 hPa
